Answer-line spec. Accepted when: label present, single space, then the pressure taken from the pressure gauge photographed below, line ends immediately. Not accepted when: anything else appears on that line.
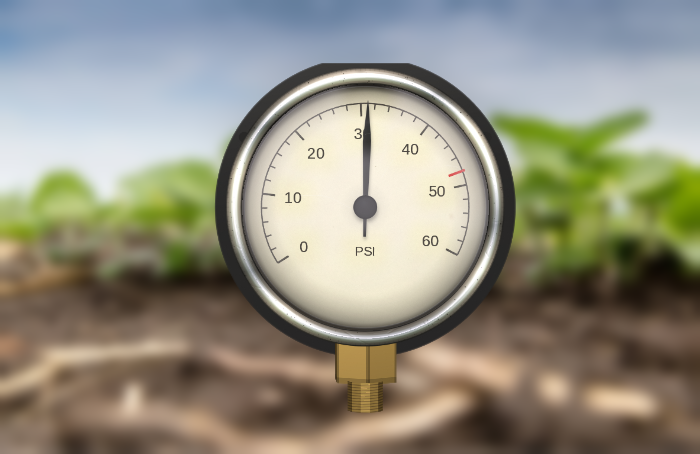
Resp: 31 psi
